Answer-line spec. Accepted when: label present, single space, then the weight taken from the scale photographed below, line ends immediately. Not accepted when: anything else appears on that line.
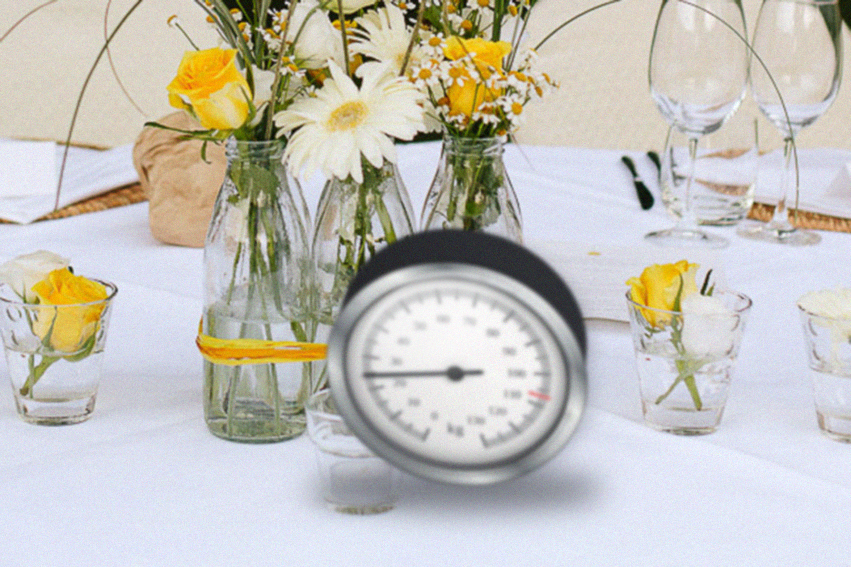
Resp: 25 kg
